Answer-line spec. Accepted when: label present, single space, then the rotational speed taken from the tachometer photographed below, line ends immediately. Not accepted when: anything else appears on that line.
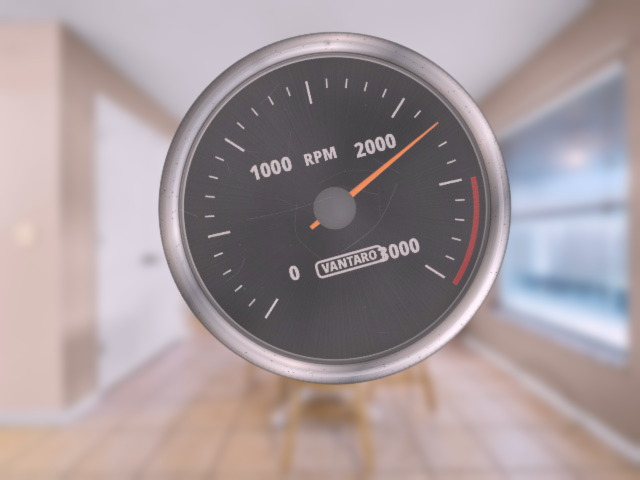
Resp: 2200 rpm
